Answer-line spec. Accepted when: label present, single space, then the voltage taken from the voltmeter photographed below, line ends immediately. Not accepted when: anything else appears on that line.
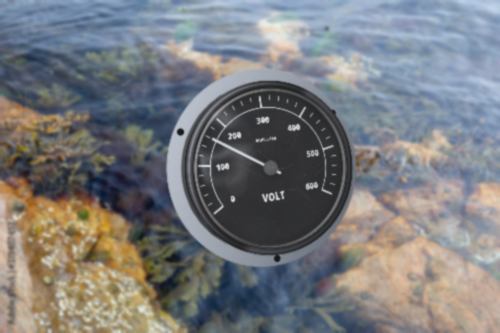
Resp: 160 V
